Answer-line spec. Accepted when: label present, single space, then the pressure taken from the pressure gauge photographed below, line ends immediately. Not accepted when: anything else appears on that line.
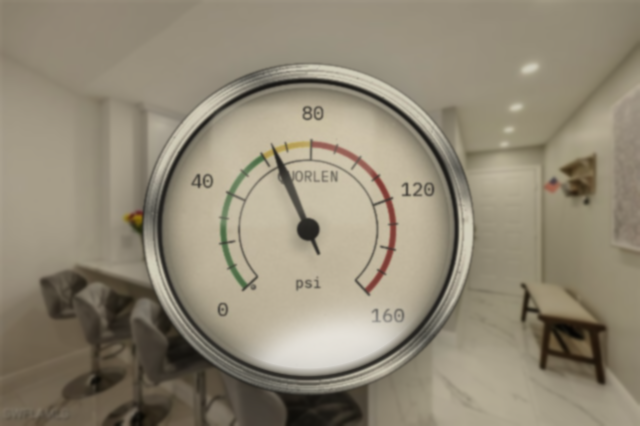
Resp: 65 psi
